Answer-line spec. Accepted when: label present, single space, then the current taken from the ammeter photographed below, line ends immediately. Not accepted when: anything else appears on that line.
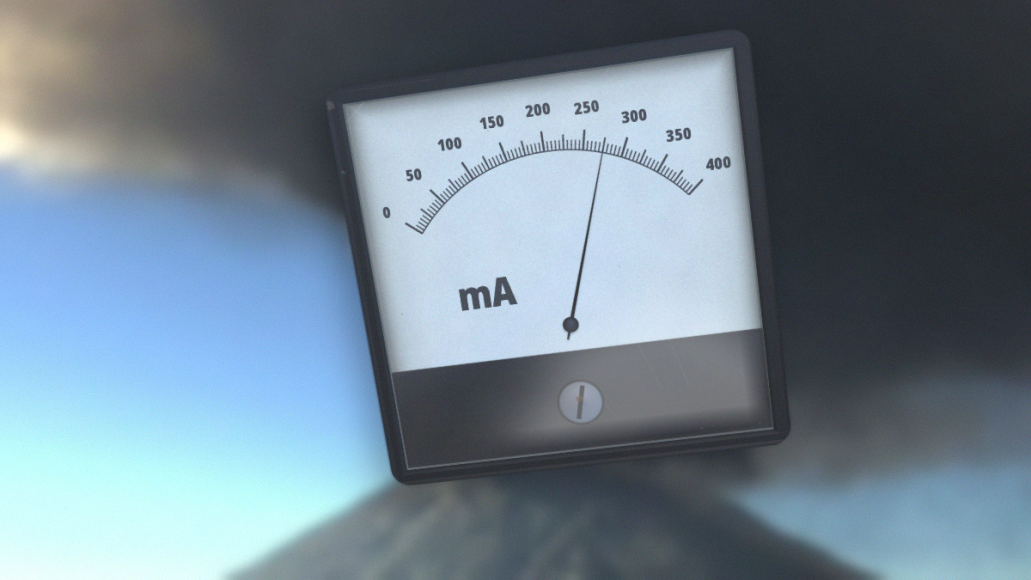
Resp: 275 mA
